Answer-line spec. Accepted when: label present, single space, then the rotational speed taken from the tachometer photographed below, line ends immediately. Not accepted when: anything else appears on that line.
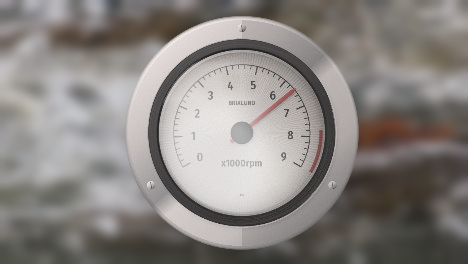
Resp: 6400 rpm
